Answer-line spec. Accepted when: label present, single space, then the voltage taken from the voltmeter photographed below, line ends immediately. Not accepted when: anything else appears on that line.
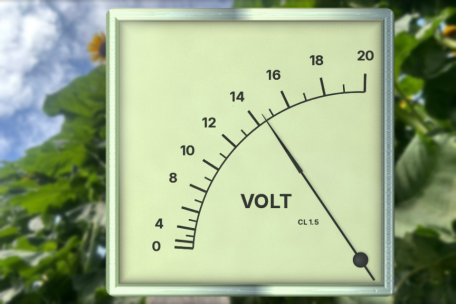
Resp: 14.5 V
